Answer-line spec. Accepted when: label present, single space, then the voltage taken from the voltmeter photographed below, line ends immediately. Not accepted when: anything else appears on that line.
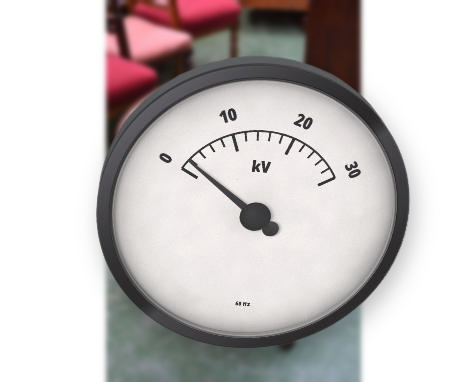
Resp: 2 kV
